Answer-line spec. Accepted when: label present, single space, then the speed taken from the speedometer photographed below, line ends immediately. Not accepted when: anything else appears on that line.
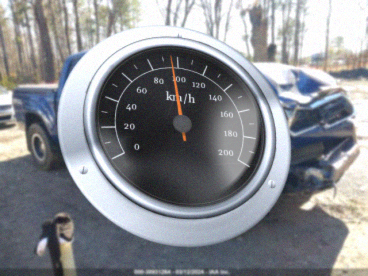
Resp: 95 km/h
